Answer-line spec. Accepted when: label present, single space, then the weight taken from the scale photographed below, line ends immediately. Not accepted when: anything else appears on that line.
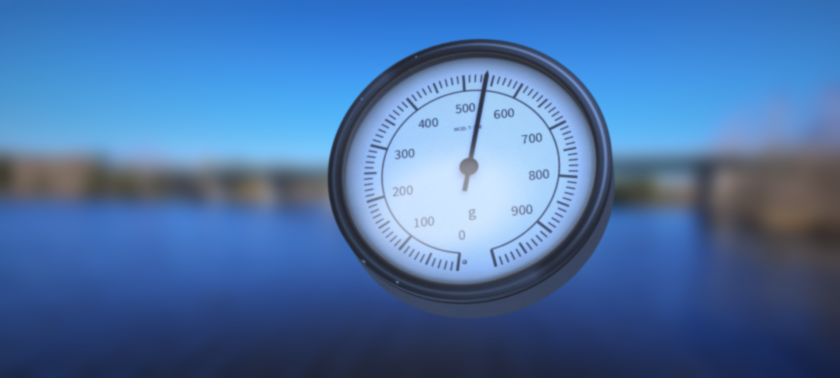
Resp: 540 g
